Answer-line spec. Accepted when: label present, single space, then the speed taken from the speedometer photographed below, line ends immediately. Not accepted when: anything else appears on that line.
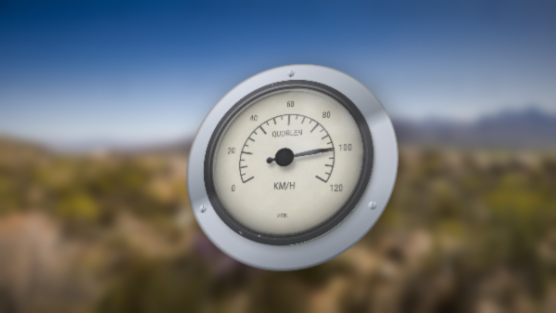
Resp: 100 km/h
